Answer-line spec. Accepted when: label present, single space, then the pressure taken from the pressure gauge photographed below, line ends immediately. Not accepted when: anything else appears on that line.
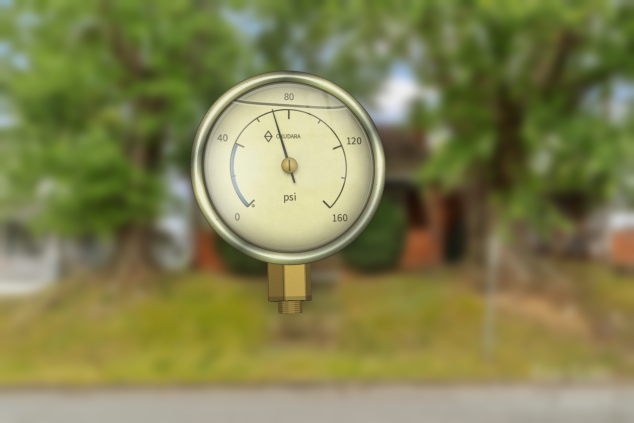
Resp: 70 psi
